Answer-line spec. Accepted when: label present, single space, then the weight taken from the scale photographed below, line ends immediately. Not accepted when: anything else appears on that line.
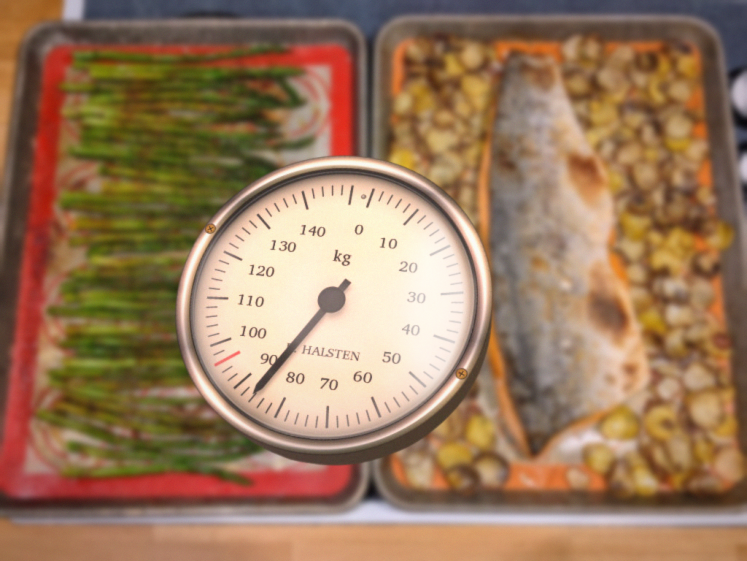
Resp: 86 kg
